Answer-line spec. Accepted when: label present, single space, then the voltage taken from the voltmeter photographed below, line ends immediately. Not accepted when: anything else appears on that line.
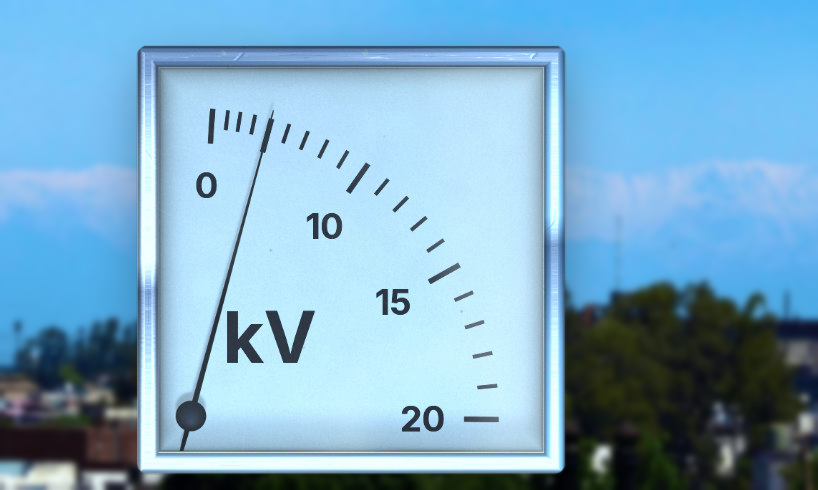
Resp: 5 kV
